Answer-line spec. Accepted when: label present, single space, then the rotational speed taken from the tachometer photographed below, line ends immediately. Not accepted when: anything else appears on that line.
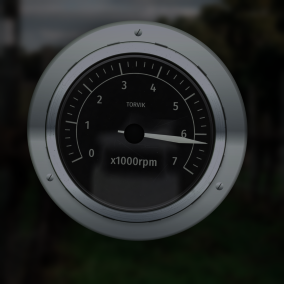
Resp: 6200 rpm
